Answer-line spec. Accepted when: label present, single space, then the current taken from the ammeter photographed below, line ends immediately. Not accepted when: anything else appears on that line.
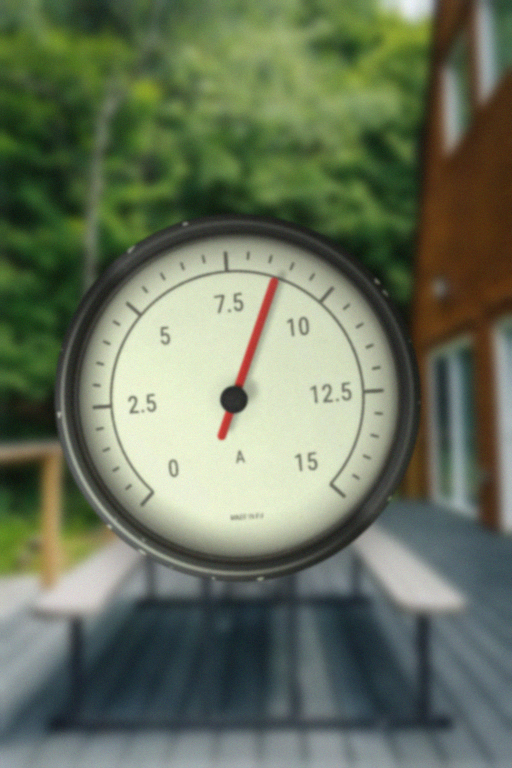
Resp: 8.75 A
